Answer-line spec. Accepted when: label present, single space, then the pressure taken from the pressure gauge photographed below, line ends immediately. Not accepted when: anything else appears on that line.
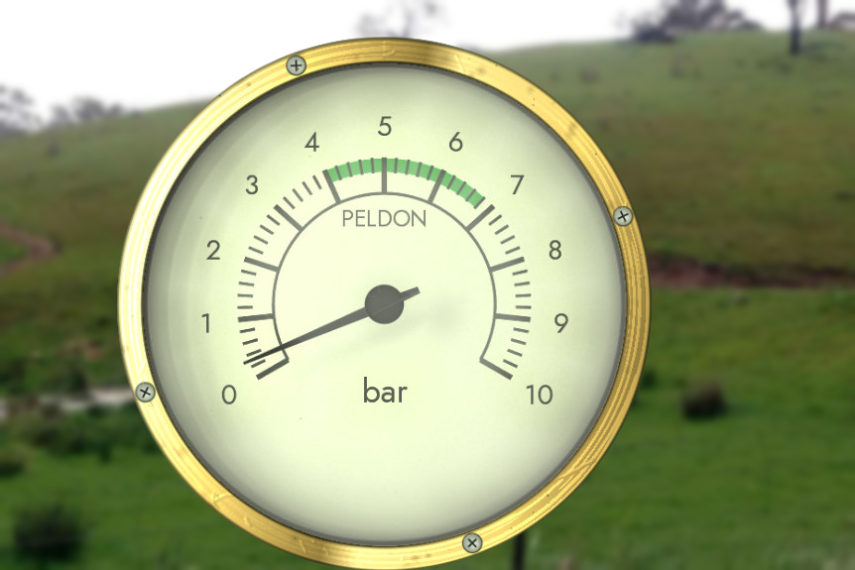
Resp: 0.3 bar
